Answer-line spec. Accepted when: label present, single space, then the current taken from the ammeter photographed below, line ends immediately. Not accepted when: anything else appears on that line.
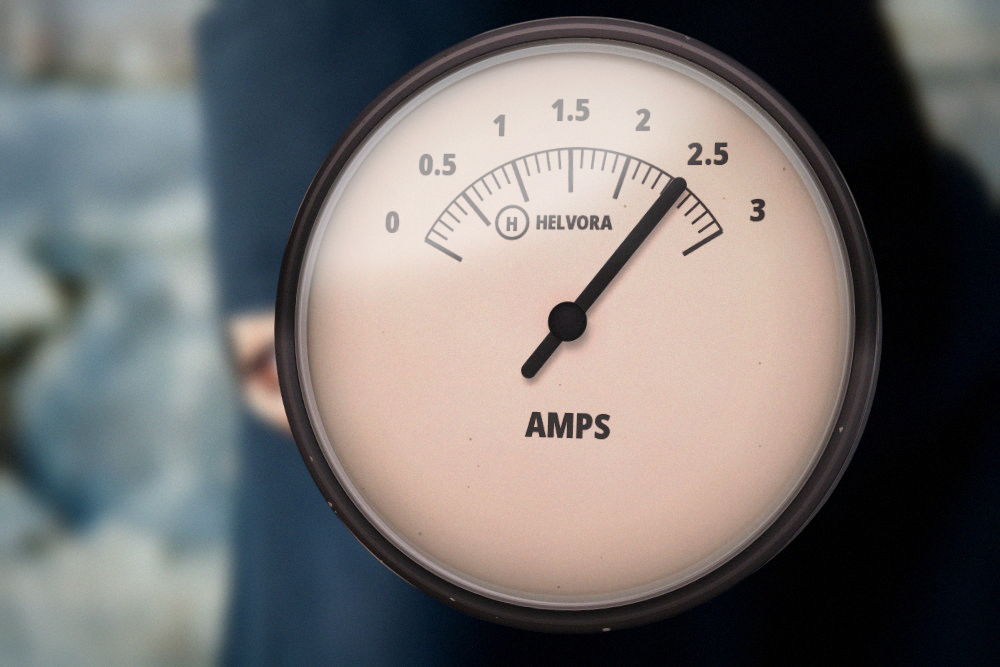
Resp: 2.5 A
